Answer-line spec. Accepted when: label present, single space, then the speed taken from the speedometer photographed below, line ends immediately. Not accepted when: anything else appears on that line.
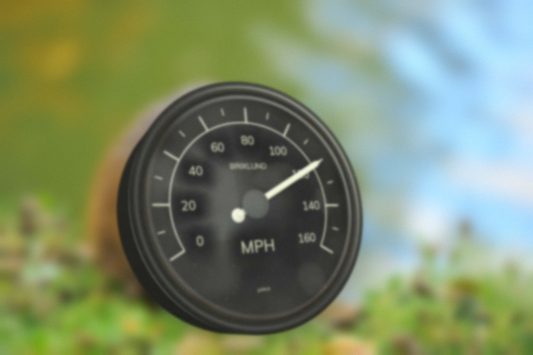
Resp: 120 mph
